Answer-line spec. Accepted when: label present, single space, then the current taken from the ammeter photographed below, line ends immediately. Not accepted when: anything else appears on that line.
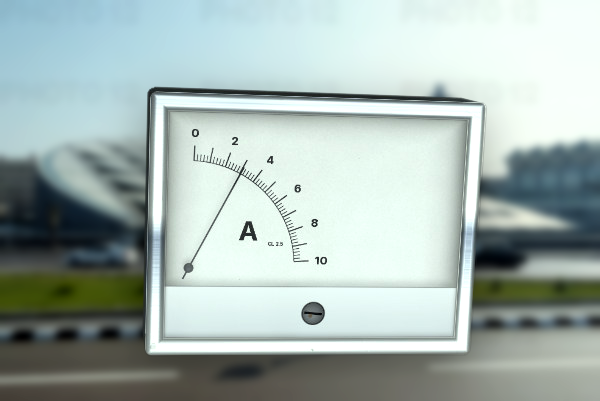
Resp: 3 A
